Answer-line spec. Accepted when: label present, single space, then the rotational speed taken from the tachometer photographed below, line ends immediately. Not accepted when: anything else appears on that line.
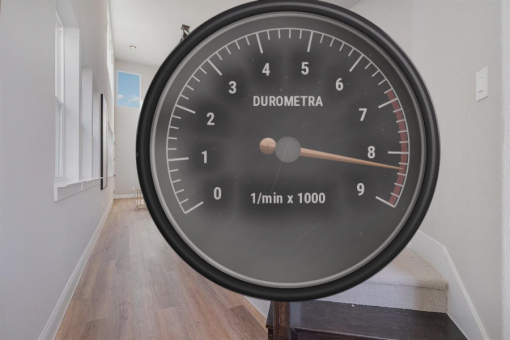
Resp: 8300 rpm
